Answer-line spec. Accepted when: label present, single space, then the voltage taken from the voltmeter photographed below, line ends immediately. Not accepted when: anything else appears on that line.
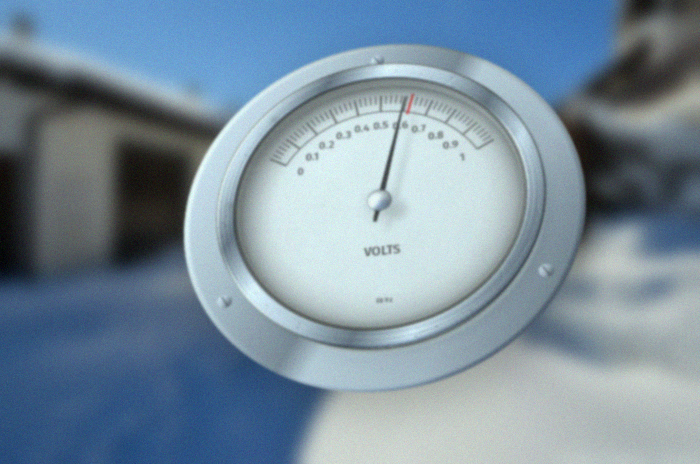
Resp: 0.6 V
